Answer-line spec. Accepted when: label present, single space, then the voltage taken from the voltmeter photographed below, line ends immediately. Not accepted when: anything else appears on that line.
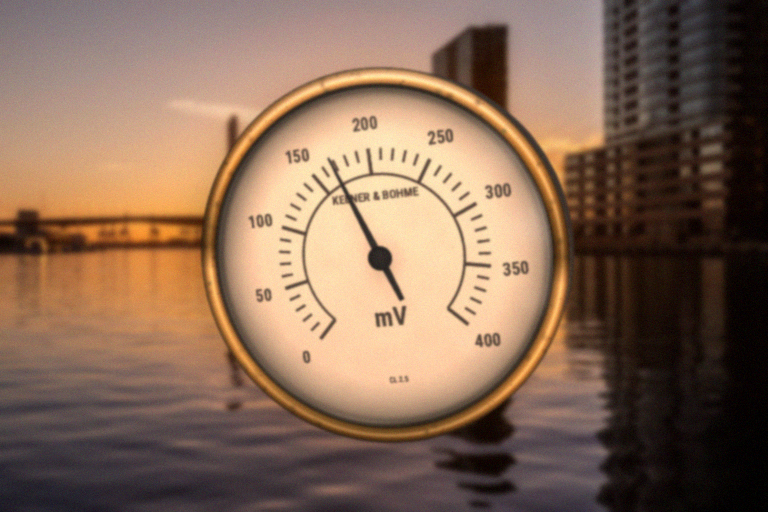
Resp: 170 mV
